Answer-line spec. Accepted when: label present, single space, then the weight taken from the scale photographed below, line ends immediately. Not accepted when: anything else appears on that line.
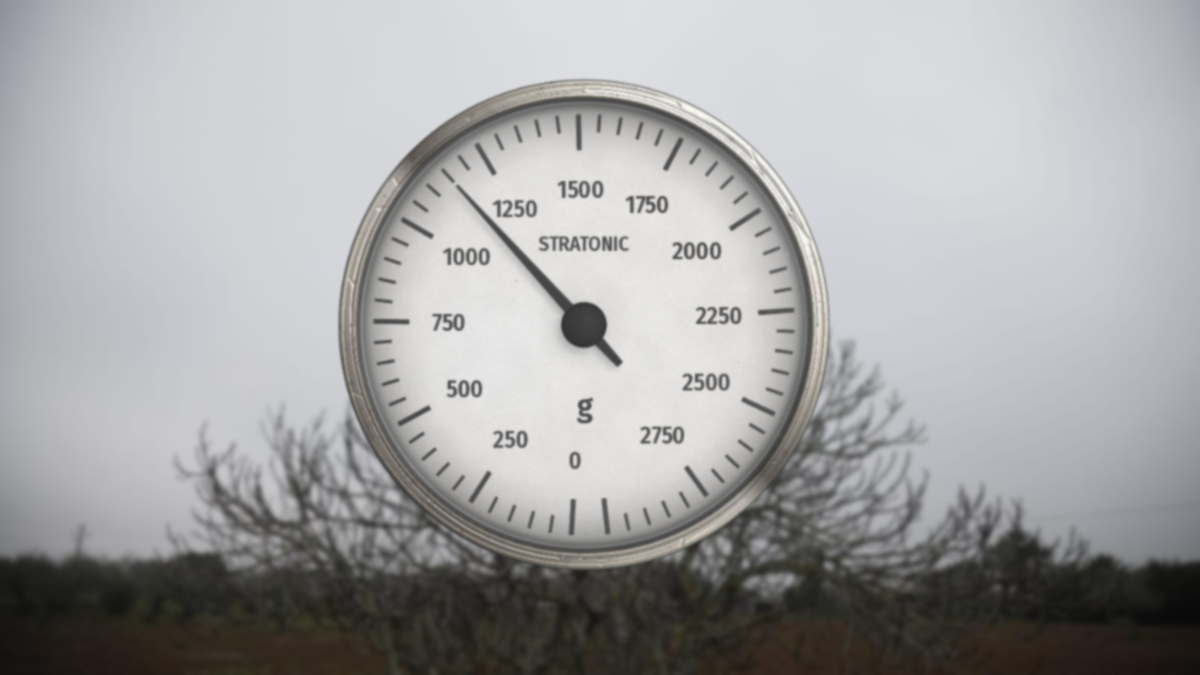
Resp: 1150 g
